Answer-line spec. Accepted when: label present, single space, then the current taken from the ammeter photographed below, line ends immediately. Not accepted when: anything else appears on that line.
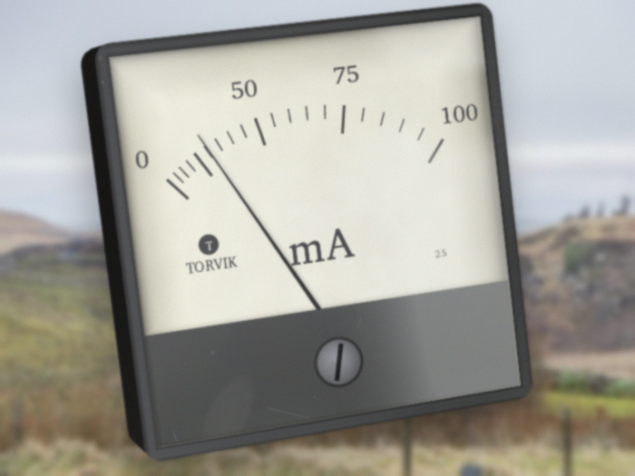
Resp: 30 mA
